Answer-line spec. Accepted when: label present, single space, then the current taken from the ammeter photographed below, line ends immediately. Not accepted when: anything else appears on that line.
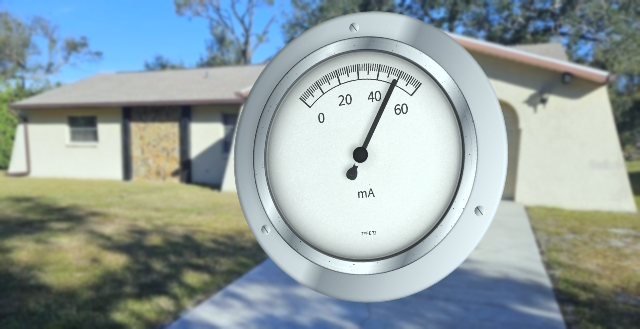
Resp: 50 mA
